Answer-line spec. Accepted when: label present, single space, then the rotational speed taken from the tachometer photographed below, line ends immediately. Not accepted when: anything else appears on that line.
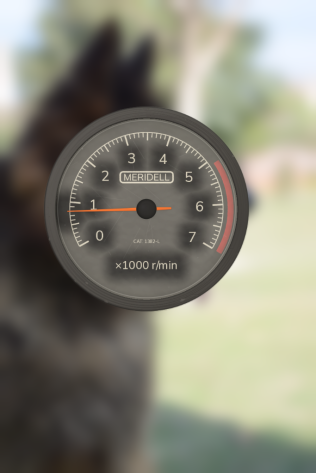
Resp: 800 rpm
